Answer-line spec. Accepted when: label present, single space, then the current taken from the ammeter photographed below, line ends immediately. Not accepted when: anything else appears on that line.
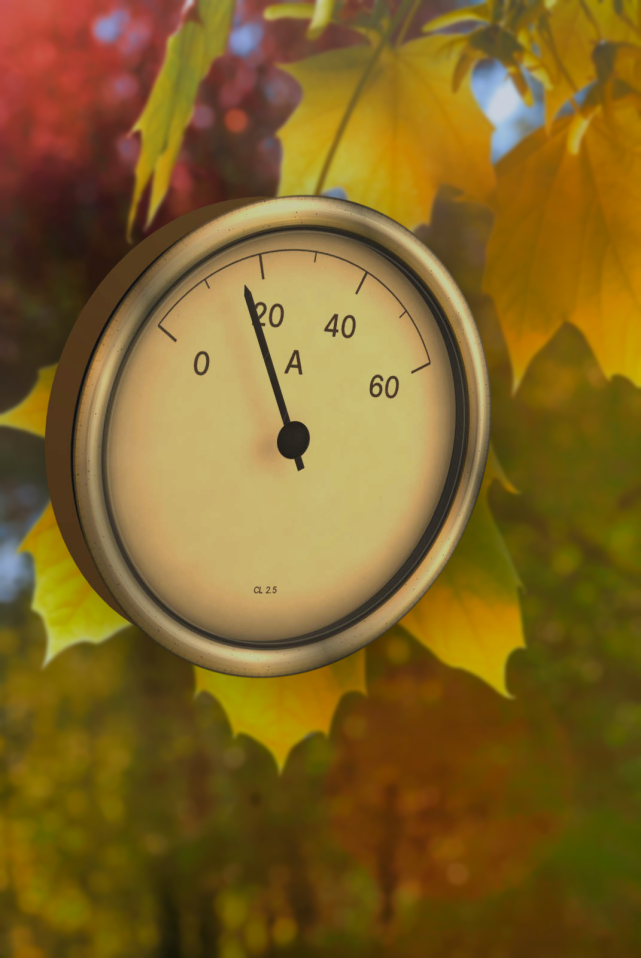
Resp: 15 A
